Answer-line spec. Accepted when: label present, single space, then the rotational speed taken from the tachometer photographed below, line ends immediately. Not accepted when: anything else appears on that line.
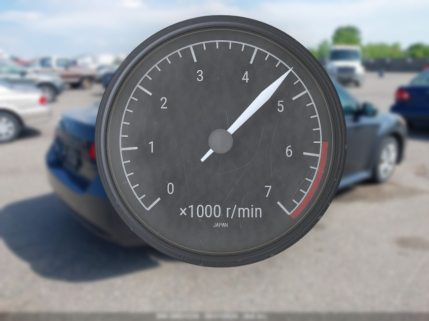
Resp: 4600 rpm
